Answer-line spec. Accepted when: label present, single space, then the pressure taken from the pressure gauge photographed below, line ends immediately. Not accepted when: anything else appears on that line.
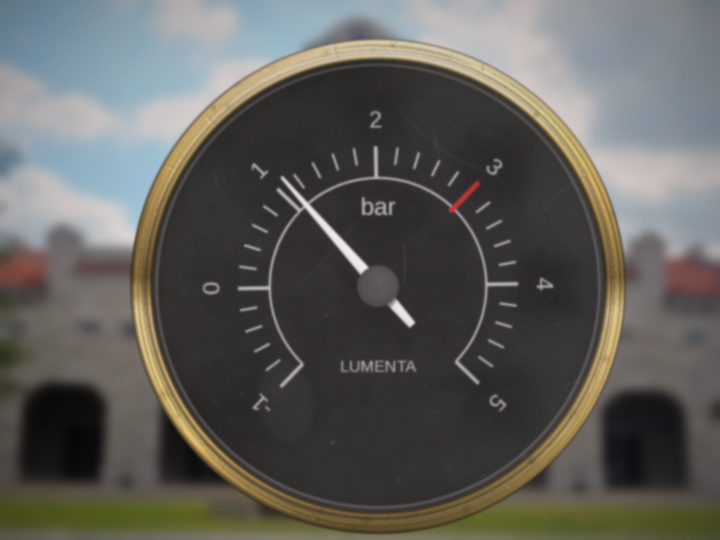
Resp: 1.1 bar
